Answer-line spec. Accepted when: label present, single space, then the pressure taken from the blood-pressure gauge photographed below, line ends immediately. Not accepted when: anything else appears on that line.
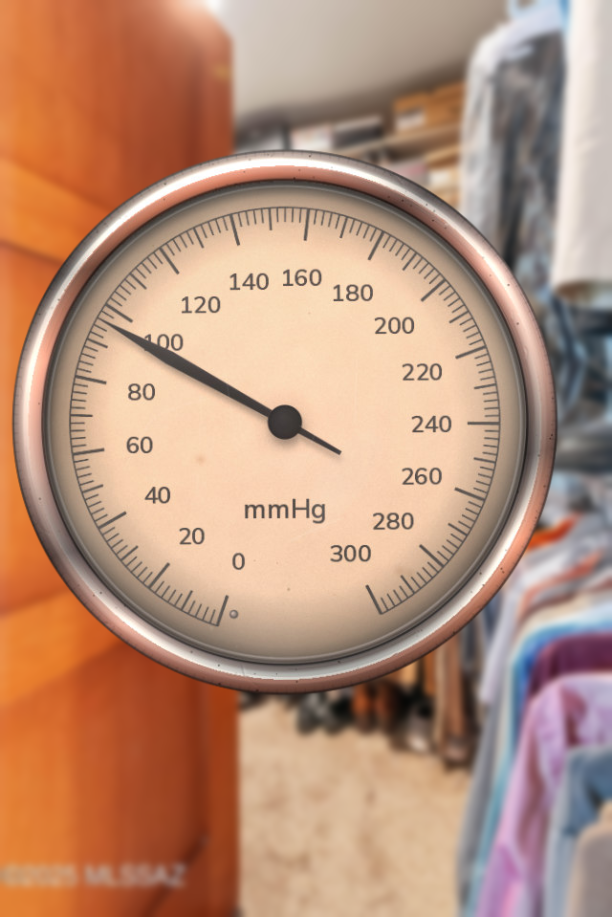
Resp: 96 mmHg
